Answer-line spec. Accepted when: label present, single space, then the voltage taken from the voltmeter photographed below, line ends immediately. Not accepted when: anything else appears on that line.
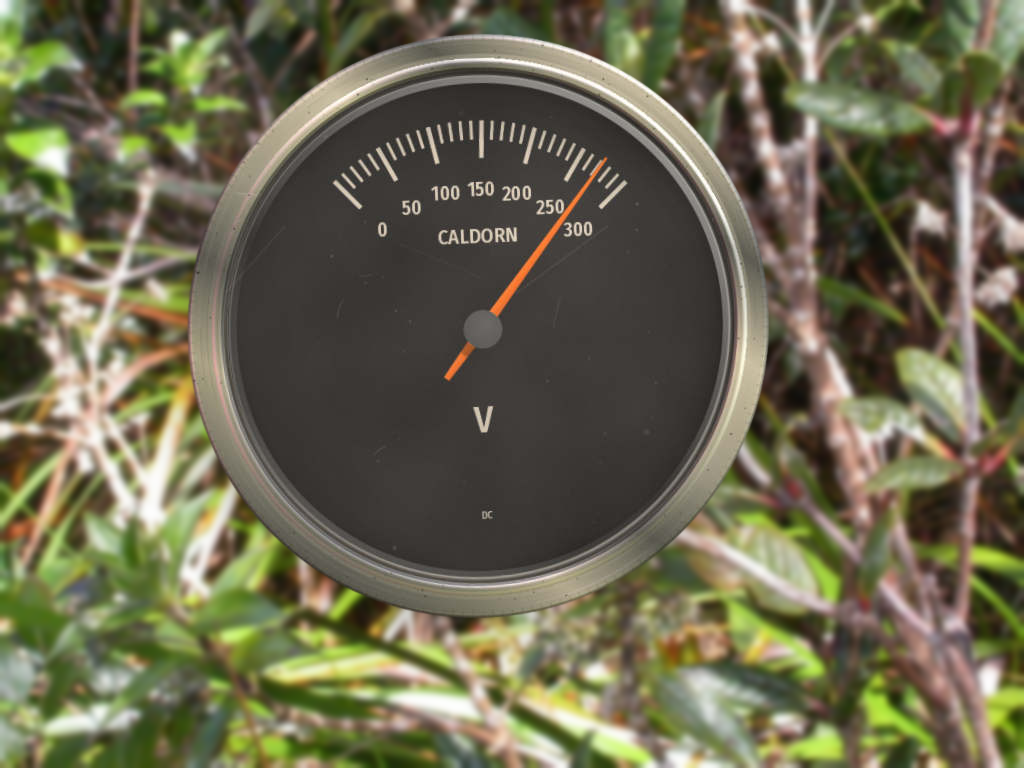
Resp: 270 V
